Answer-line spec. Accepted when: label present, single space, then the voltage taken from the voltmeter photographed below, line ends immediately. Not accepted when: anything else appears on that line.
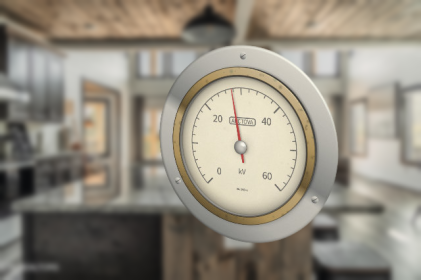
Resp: 28 kV
